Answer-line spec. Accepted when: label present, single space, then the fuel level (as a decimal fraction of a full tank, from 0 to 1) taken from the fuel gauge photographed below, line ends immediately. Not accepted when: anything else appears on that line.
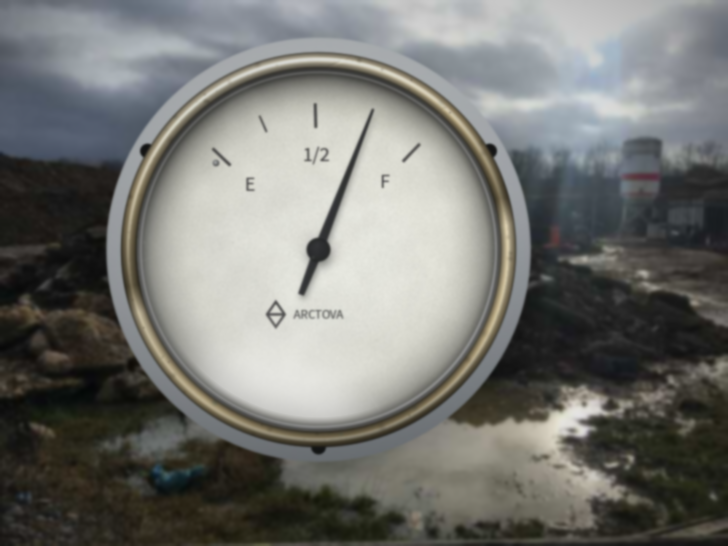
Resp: 0.75
